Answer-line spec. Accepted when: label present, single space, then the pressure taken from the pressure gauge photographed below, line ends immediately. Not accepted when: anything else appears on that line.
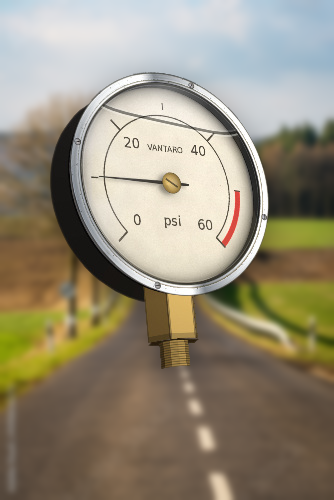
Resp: 10 psi
